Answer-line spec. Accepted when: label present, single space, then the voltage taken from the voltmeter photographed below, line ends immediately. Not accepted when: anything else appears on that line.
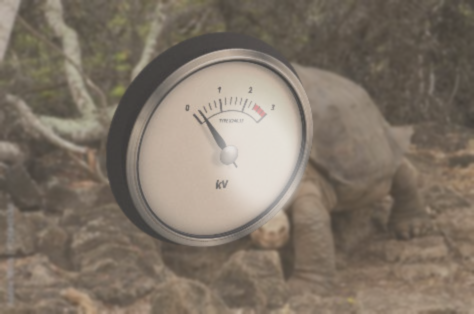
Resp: 0.2 kV
